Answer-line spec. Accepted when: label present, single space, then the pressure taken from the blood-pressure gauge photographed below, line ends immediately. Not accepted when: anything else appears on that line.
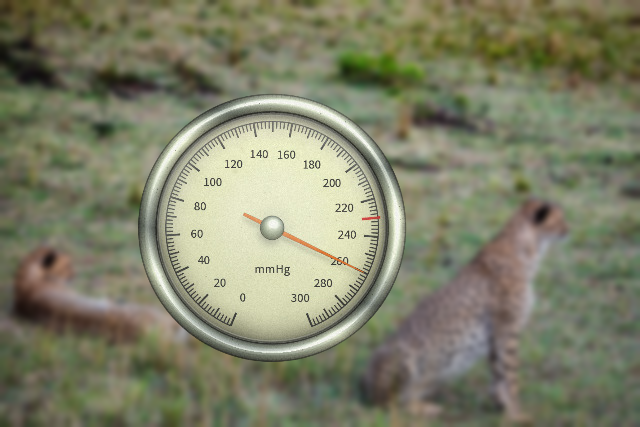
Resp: 260 mmHg
